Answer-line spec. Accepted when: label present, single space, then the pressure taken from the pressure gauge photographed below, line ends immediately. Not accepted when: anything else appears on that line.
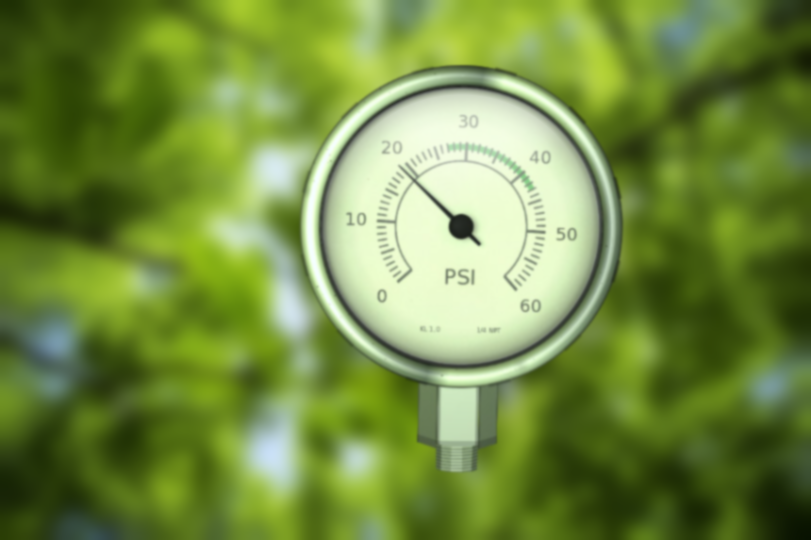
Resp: 19 psi
